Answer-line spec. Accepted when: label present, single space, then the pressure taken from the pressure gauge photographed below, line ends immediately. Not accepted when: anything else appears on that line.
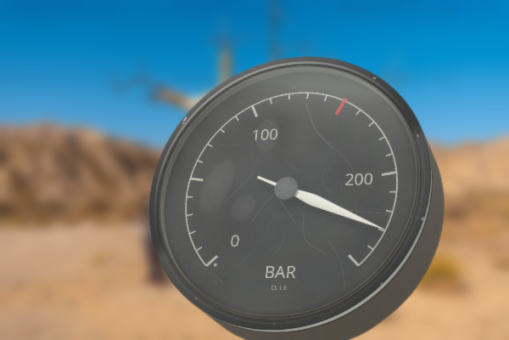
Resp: 230 bar
